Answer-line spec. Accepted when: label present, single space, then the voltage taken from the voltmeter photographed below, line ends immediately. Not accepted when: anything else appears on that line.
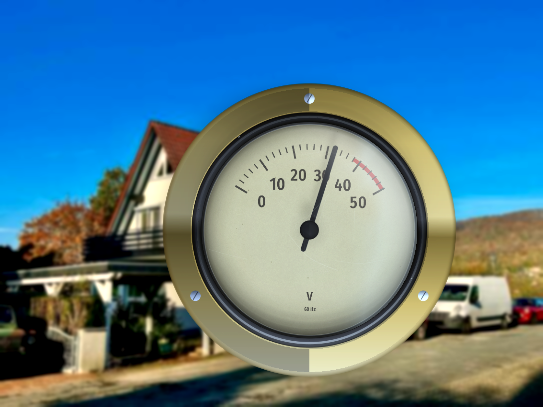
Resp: 32 V
